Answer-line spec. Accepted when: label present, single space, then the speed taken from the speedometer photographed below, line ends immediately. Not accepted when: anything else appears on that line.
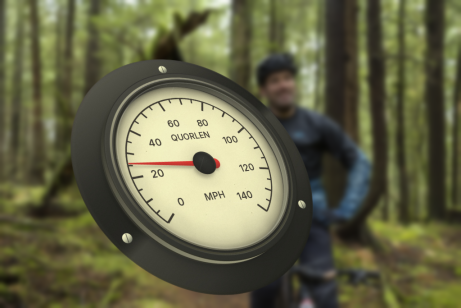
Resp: 25 mph
